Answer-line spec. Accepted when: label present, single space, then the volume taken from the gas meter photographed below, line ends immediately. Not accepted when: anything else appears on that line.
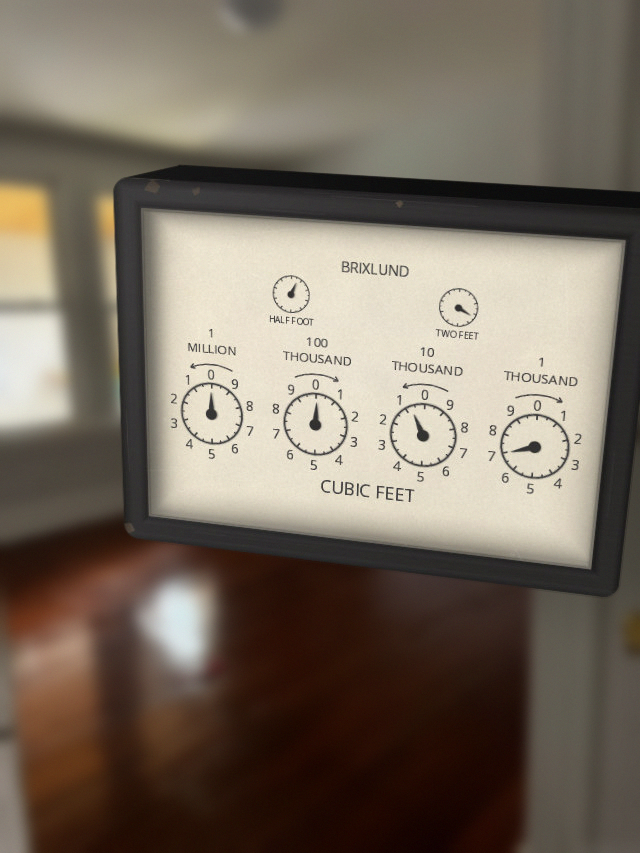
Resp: 700 ft³
